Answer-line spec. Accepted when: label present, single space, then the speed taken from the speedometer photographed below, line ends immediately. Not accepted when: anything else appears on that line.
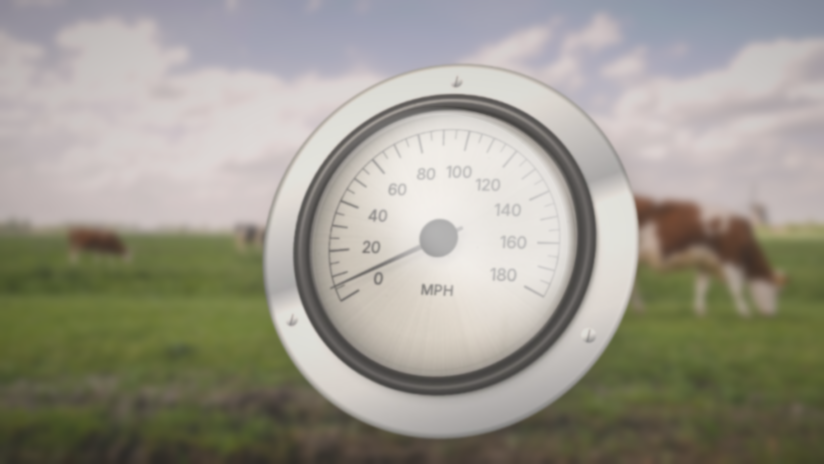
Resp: 5 mph
